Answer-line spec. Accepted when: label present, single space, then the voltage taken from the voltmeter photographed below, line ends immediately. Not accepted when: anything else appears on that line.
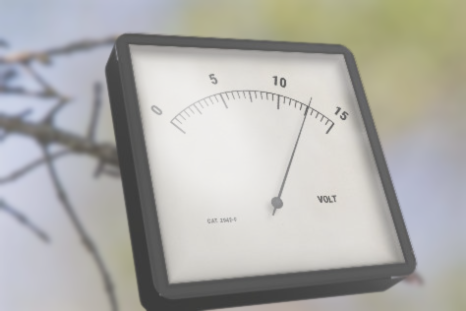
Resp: 12.5 V
